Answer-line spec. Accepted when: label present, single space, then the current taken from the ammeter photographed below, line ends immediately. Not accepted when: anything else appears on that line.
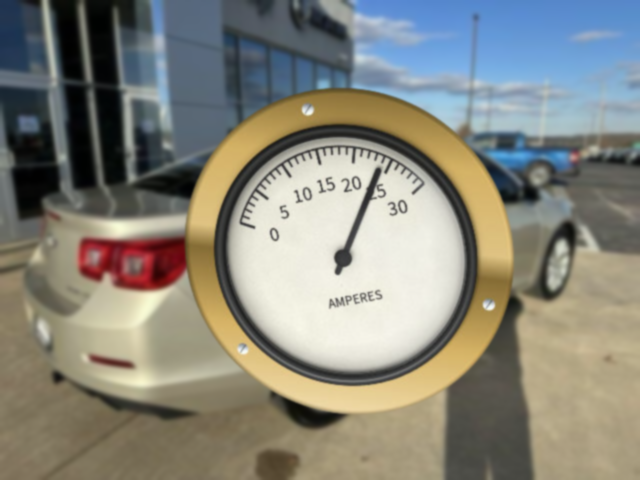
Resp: 24 A
